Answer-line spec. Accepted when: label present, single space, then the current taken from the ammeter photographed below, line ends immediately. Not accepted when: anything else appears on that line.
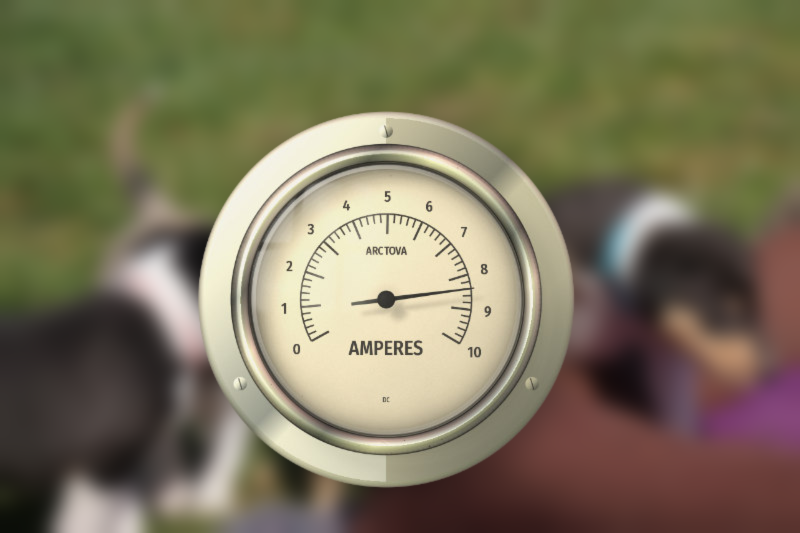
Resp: 8.4 A
